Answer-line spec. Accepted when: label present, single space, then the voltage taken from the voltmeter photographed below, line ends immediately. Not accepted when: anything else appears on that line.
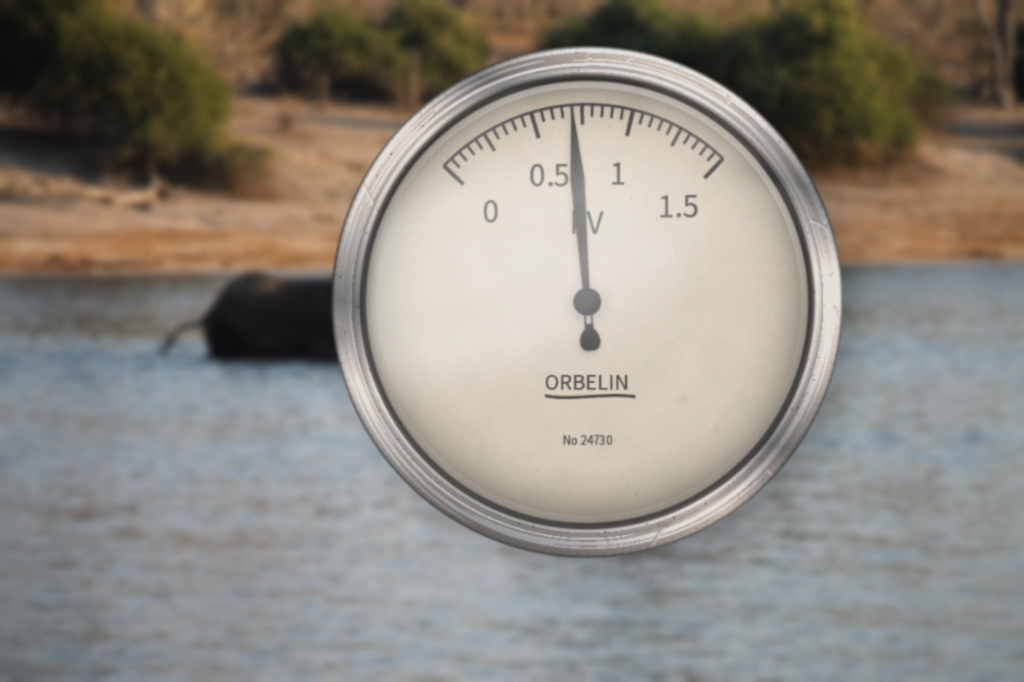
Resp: 0.7 kV
